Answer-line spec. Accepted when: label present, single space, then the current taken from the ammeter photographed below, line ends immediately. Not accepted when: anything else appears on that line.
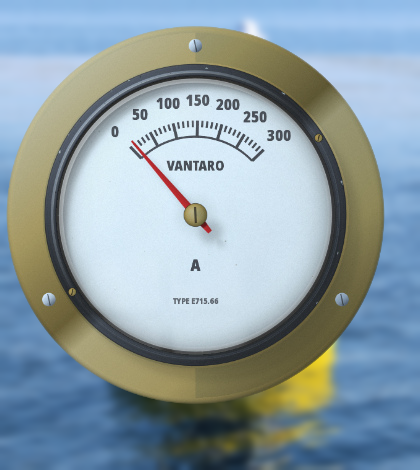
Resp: 10 A
